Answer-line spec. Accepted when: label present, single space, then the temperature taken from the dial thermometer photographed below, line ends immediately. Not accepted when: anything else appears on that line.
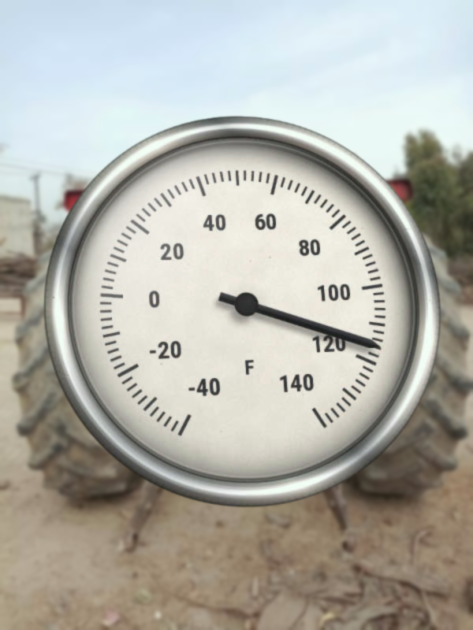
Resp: 116 °F
